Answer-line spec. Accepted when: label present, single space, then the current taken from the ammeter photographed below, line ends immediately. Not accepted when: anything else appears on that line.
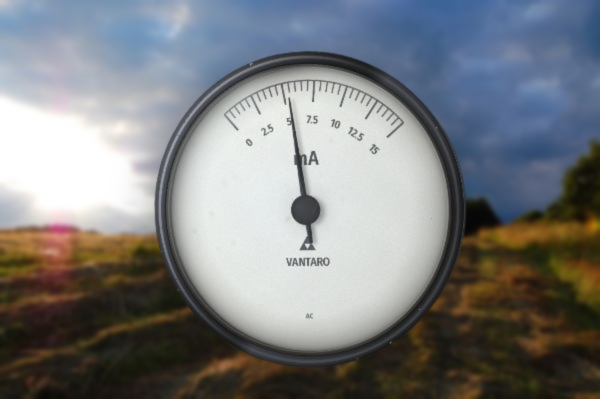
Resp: 5.5 mA
